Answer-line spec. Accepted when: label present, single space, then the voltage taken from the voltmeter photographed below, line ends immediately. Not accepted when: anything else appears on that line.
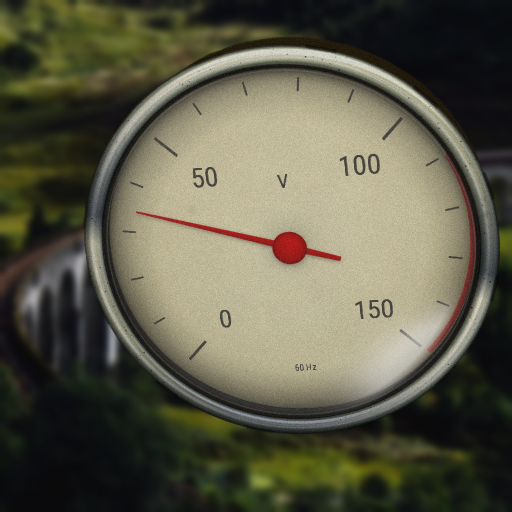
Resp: 35 V
